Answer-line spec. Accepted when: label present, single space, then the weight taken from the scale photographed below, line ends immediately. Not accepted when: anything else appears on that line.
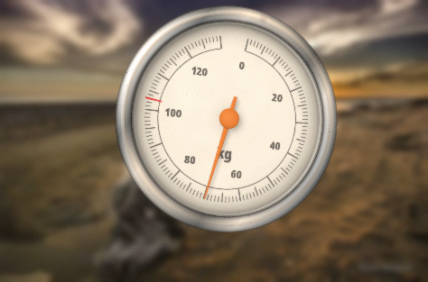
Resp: 70 kg
